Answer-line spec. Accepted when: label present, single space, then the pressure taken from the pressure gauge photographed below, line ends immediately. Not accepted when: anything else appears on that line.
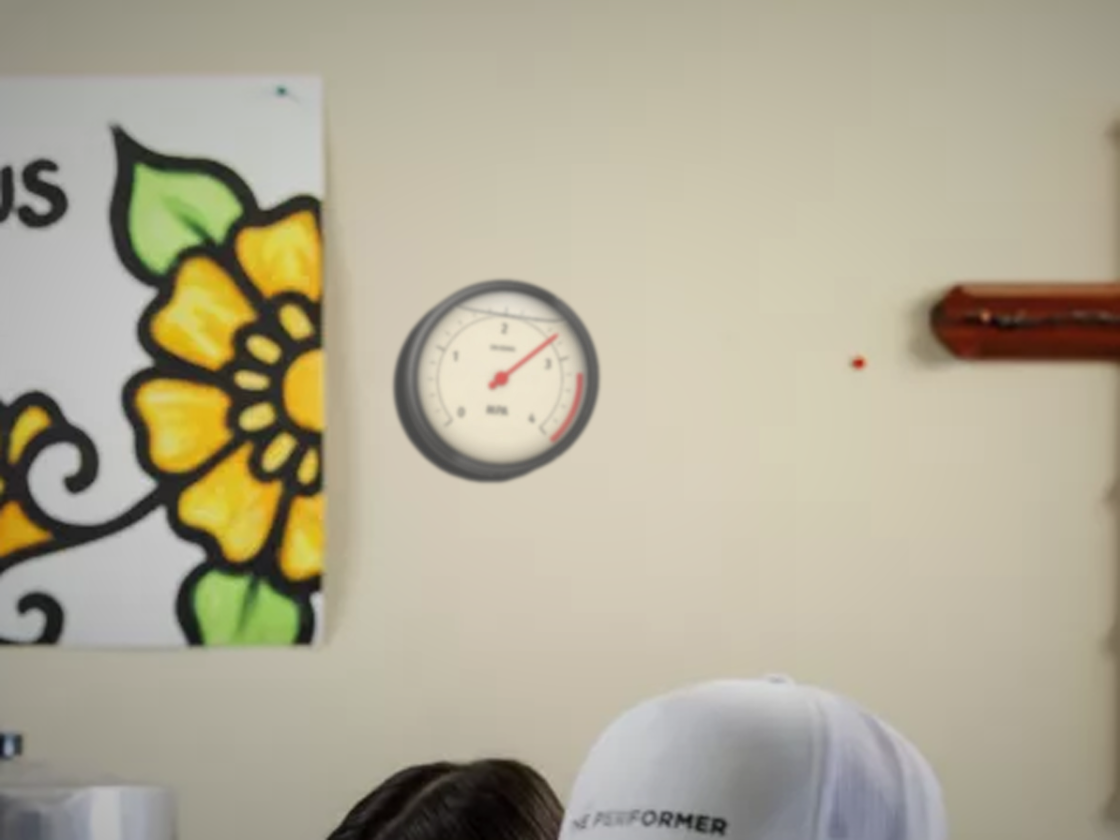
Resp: 2.7 MPa
